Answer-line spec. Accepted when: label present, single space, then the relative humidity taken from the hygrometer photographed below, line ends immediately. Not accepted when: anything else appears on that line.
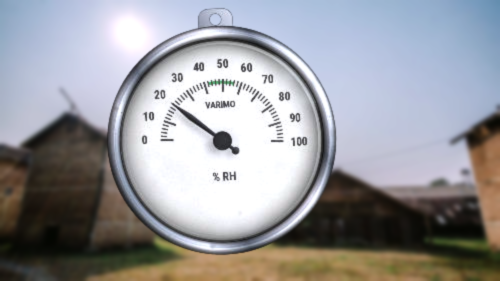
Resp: 20 %
